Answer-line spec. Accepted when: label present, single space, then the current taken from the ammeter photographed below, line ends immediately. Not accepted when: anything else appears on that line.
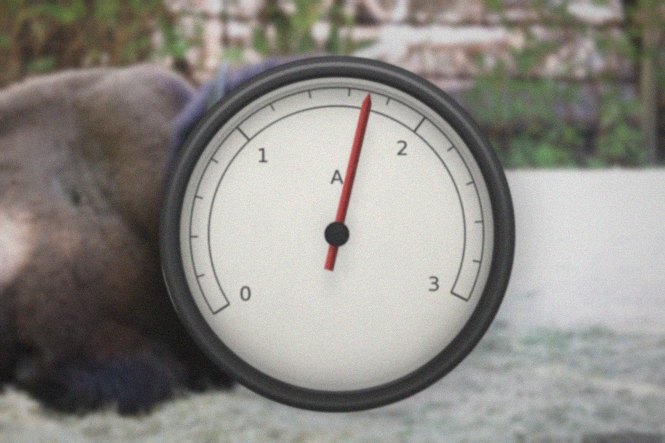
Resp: 1.7 A
